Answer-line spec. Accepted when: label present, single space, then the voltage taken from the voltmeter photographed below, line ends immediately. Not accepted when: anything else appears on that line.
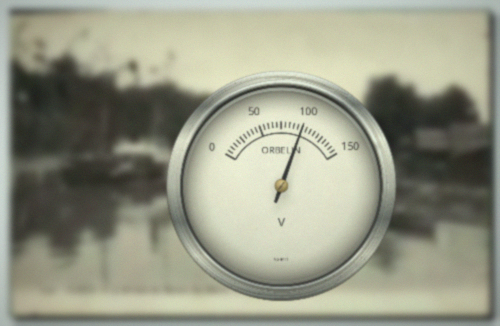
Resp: 100 V
